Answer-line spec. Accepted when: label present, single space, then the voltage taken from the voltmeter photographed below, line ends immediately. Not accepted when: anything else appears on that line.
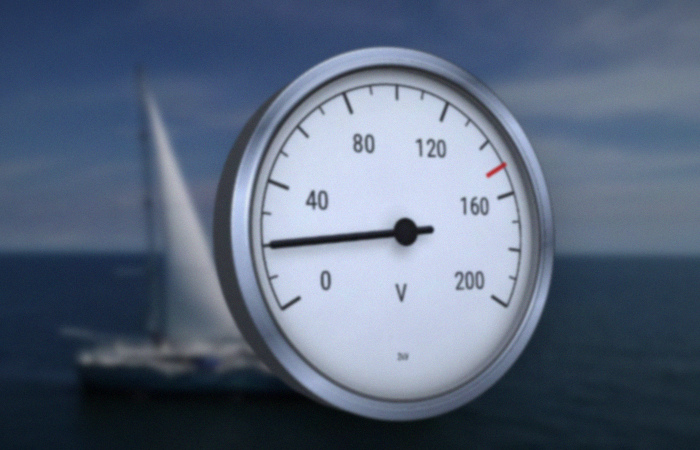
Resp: 20 V
